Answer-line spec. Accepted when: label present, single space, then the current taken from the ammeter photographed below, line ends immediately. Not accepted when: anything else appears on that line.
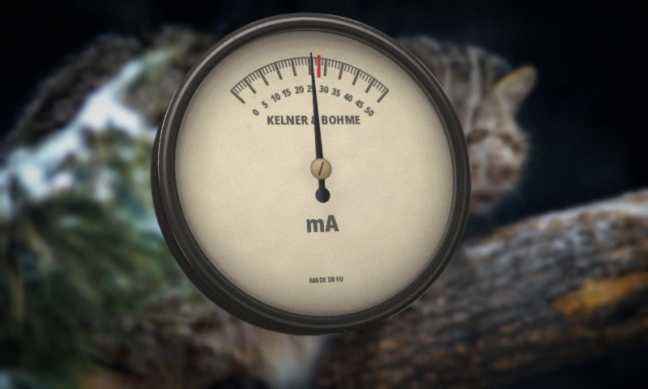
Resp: 25 mA
